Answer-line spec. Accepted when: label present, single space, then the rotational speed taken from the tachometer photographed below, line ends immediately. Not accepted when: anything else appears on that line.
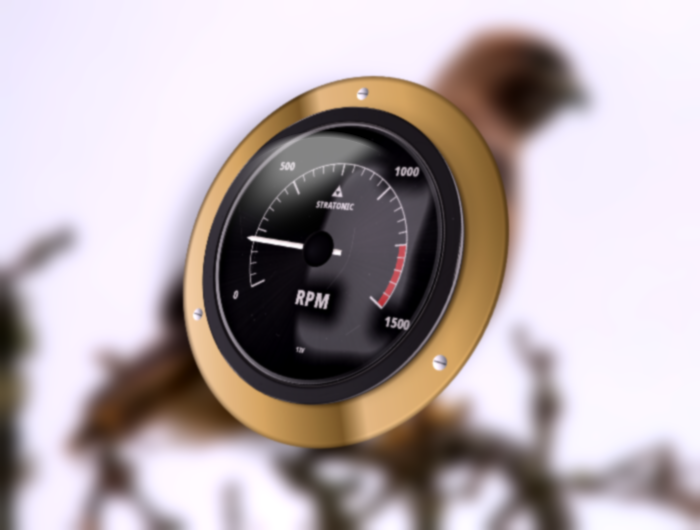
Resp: 200 rpm
